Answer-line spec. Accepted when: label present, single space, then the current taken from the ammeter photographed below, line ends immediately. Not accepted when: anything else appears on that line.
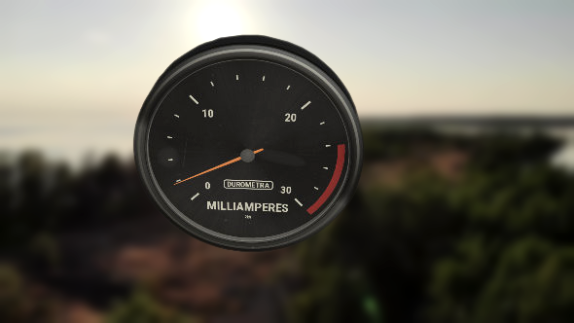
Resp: 2 mA
